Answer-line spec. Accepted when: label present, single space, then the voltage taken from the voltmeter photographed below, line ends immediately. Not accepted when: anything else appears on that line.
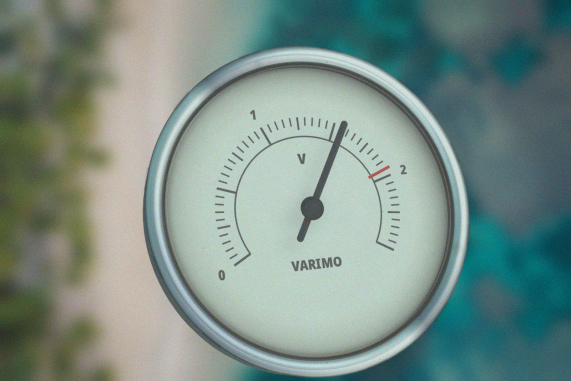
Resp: 1.55 V
